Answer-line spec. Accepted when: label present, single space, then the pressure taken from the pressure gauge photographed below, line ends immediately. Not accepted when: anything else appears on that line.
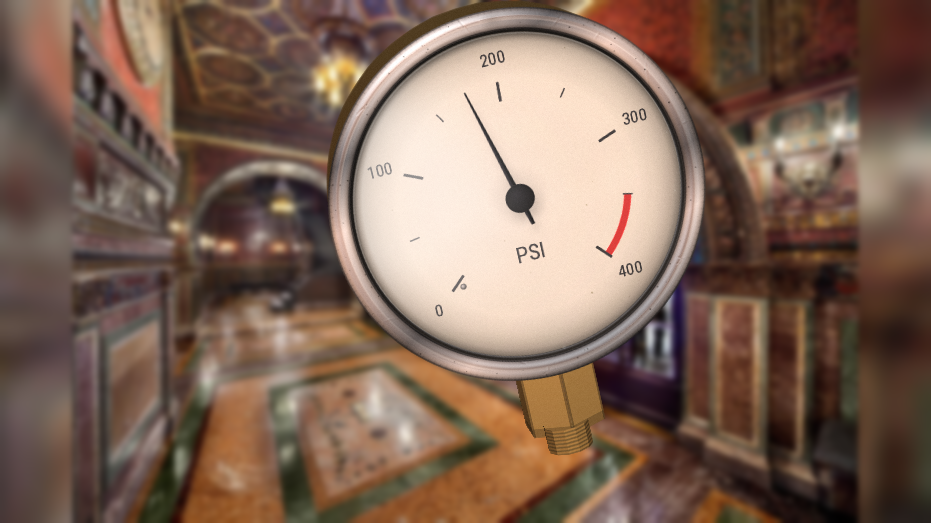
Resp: 175 psi
